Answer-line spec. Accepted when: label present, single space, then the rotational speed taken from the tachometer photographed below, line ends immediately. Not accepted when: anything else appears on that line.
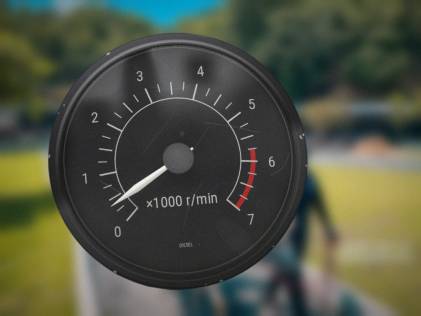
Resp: 375 rpm
